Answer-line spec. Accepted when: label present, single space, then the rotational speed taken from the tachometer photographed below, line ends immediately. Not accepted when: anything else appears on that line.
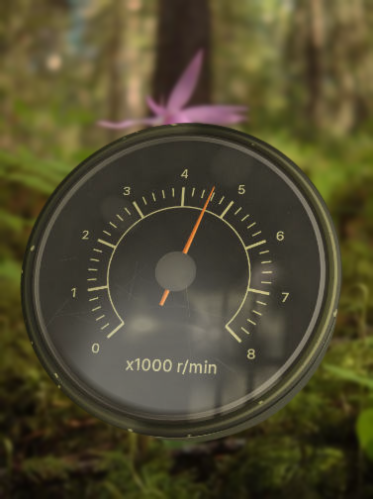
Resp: 4600 rpm
